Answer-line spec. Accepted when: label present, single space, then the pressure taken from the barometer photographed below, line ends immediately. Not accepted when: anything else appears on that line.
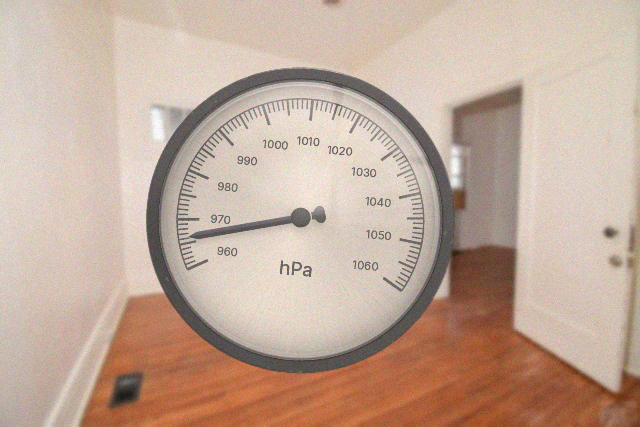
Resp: 966 hPa
